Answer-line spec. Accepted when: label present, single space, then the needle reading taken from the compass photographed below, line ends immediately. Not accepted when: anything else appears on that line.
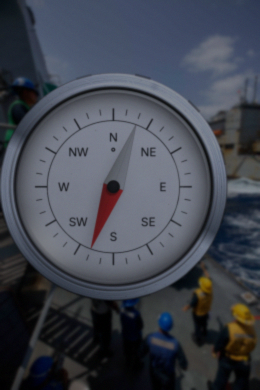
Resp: 200 °
